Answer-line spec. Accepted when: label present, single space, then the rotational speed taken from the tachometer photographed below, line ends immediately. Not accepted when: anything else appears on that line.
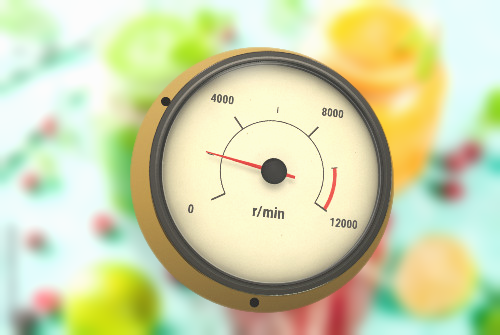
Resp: 2000 rpm
